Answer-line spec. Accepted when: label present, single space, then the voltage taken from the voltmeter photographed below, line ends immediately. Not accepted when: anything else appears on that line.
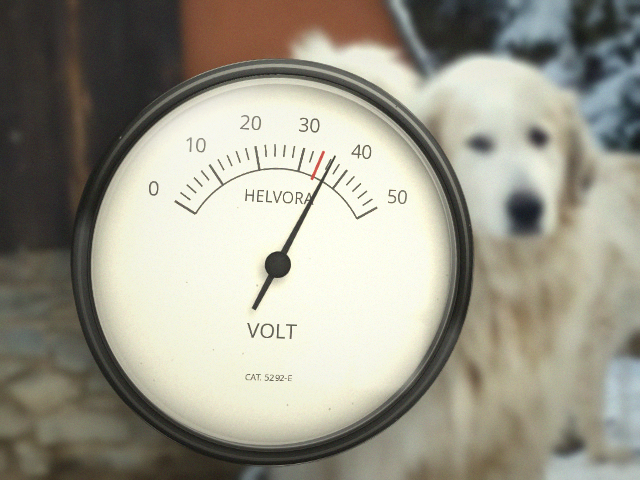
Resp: 36 V
